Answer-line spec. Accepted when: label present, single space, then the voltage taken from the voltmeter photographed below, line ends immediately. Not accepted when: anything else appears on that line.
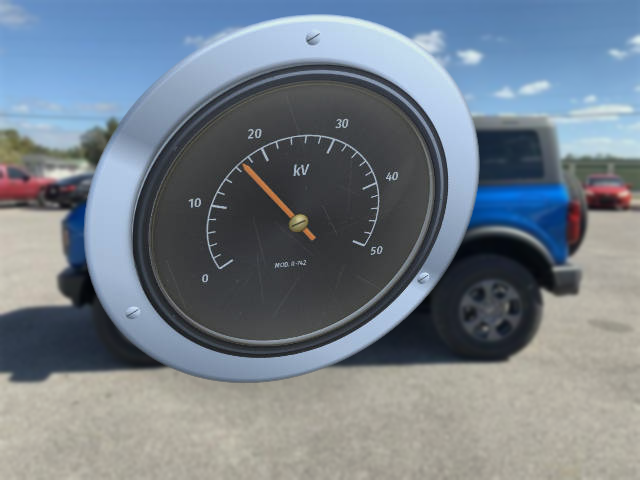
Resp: 17 kV
